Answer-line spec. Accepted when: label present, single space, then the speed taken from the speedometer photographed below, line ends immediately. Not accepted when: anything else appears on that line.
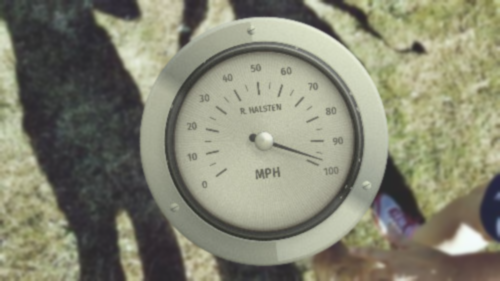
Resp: 97.5 mph
